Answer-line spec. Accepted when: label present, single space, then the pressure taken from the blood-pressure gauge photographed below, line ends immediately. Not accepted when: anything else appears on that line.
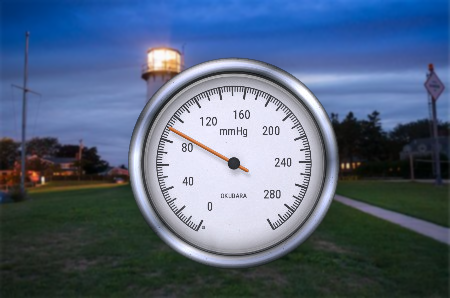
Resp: 90 mmHg
